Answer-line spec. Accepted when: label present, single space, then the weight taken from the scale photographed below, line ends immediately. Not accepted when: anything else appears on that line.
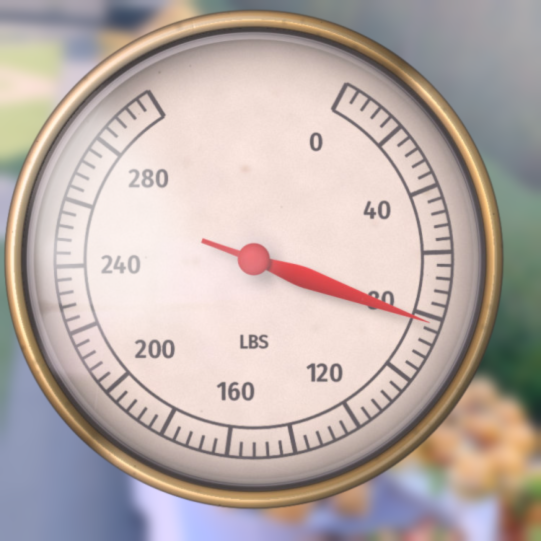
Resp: 82 lb
